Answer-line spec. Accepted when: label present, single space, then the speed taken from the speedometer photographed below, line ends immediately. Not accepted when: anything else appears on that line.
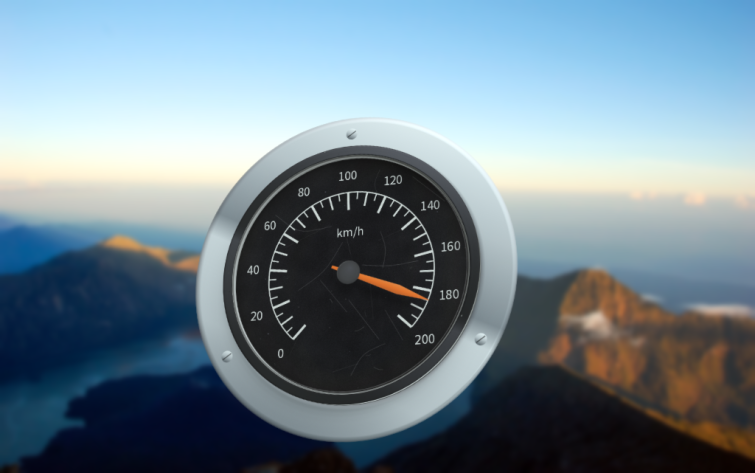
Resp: 185 km/h
